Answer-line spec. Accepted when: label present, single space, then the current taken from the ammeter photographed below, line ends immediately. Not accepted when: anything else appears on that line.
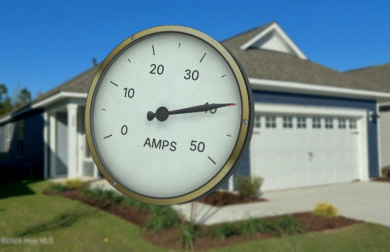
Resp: 40 A
